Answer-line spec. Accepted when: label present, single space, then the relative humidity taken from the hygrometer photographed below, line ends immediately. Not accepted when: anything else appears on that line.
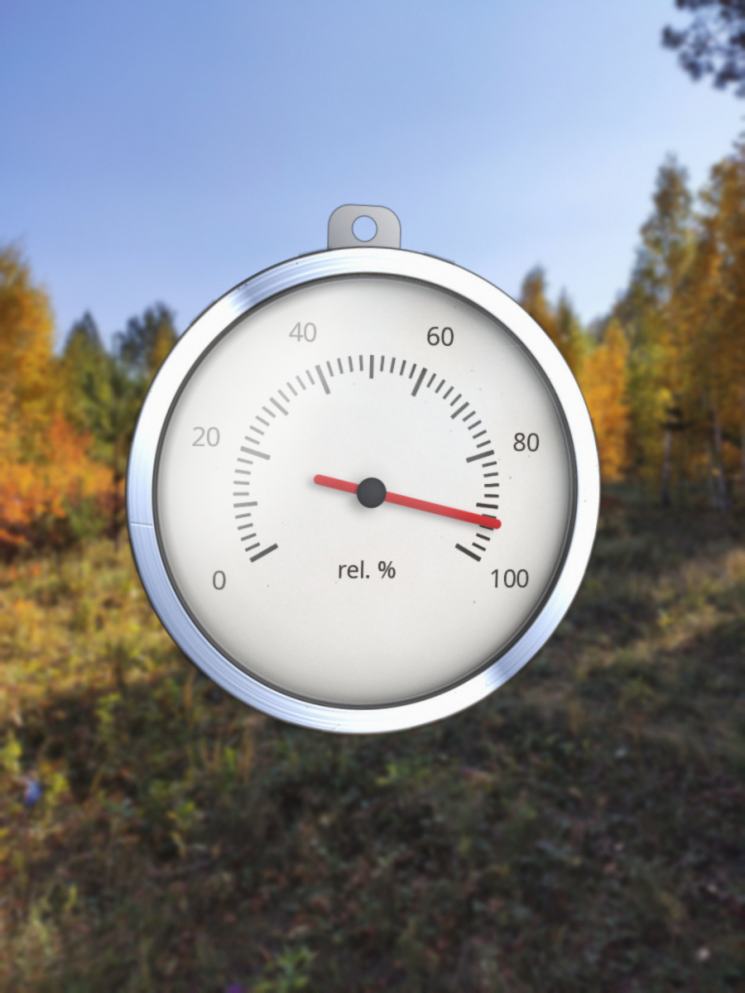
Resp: 93 %
